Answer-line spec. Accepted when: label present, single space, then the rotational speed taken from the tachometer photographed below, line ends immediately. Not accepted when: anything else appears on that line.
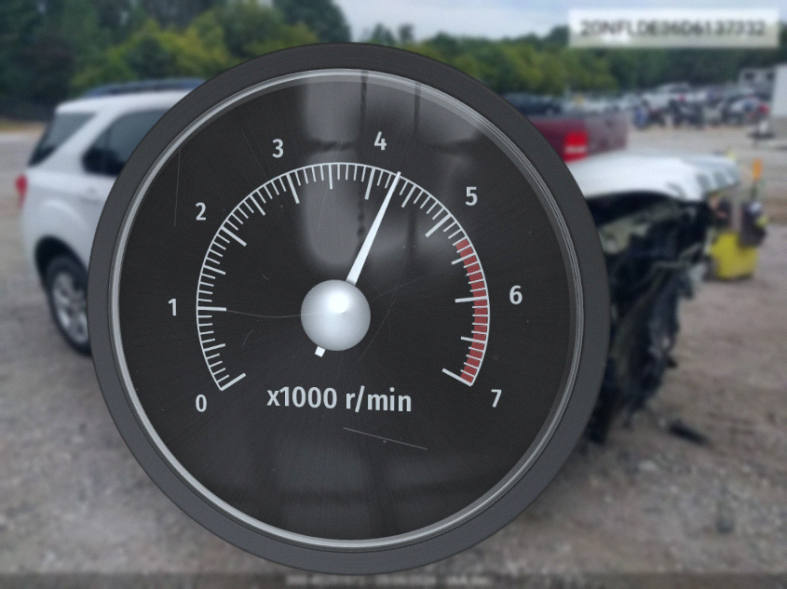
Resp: 4300 rpm
